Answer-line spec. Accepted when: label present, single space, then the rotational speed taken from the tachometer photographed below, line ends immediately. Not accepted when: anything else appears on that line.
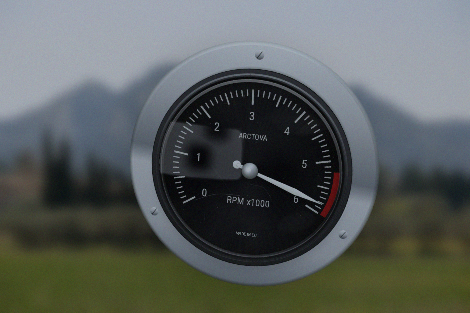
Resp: 5800 rpm
